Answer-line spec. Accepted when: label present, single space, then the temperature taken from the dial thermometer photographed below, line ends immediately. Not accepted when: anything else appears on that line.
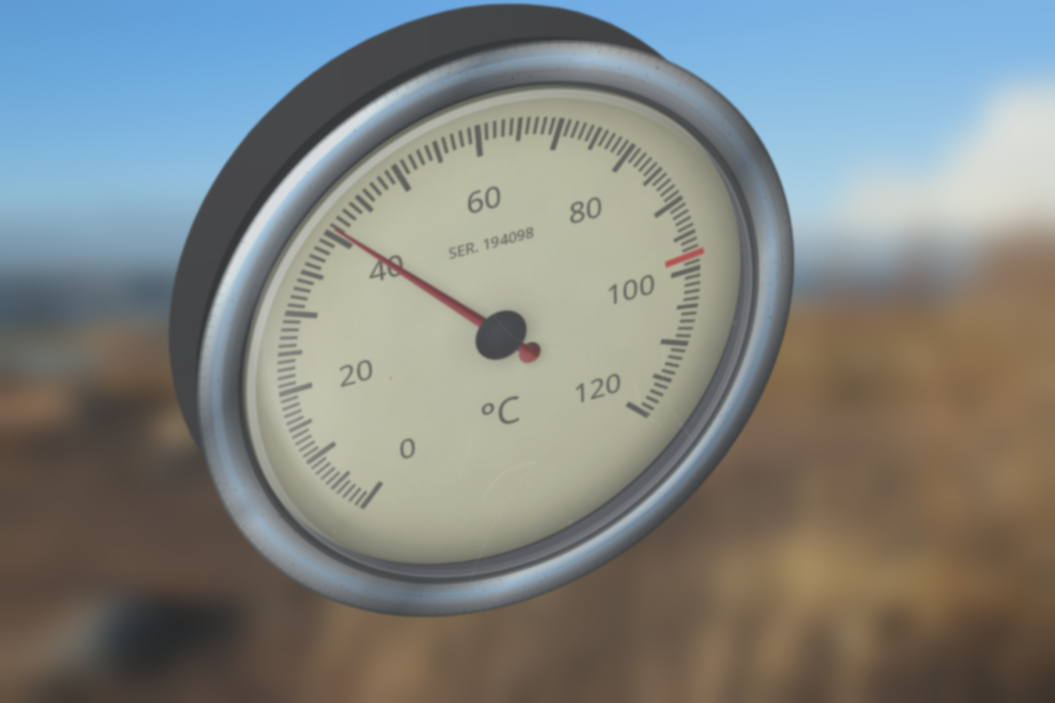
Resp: 41 °C
